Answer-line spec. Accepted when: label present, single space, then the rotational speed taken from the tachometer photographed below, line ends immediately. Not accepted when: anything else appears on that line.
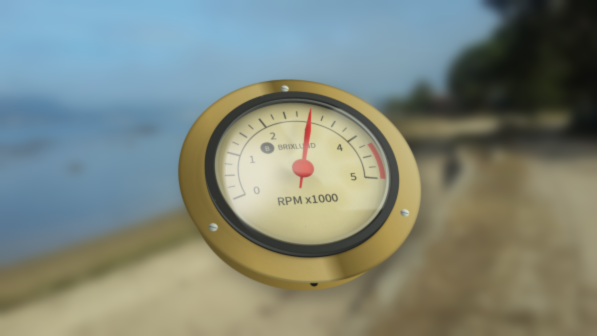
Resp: 3000 rpm
